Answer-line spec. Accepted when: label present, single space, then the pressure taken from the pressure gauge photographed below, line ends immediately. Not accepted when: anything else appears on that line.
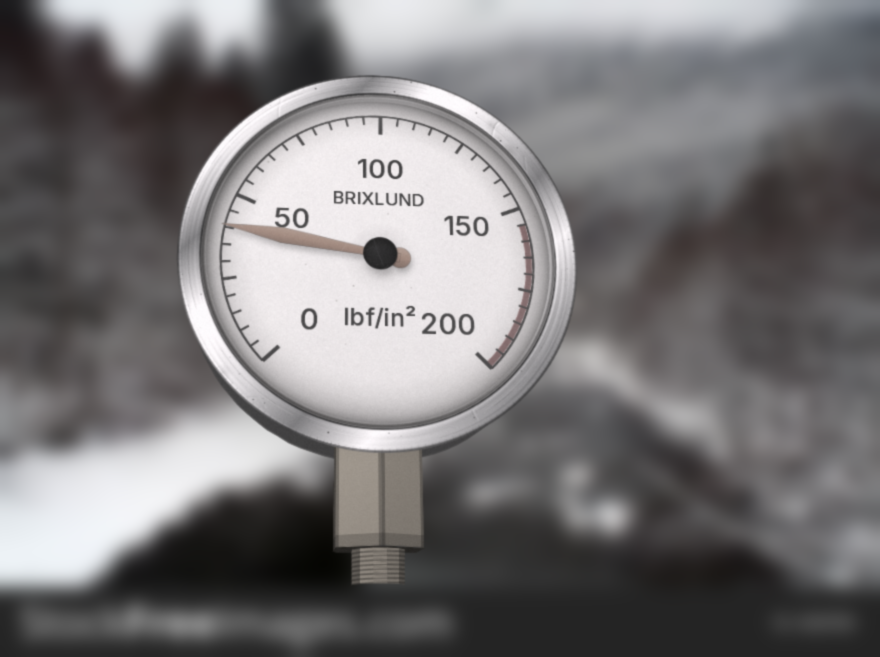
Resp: 40 psi
